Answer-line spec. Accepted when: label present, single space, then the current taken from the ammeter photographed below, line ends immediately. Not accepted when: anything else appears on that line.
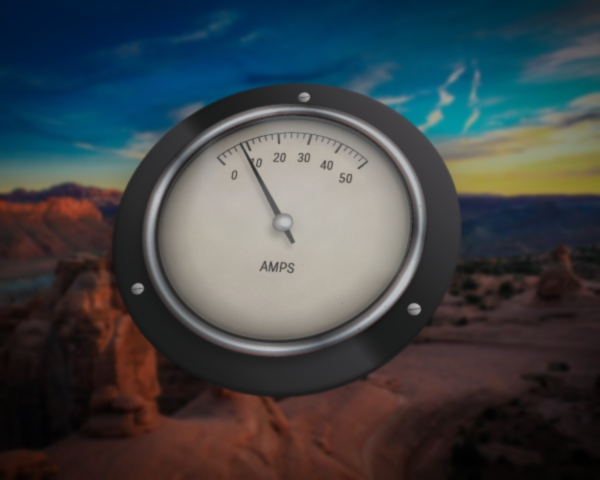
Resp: 8 A
